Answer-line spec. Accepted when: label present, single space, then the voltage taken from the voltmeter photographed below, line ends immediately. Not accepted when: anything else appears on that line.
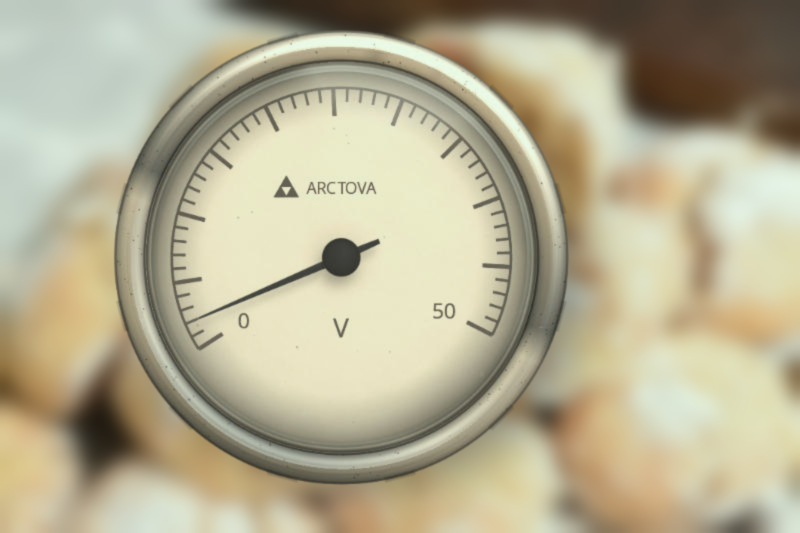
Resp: 2 V
